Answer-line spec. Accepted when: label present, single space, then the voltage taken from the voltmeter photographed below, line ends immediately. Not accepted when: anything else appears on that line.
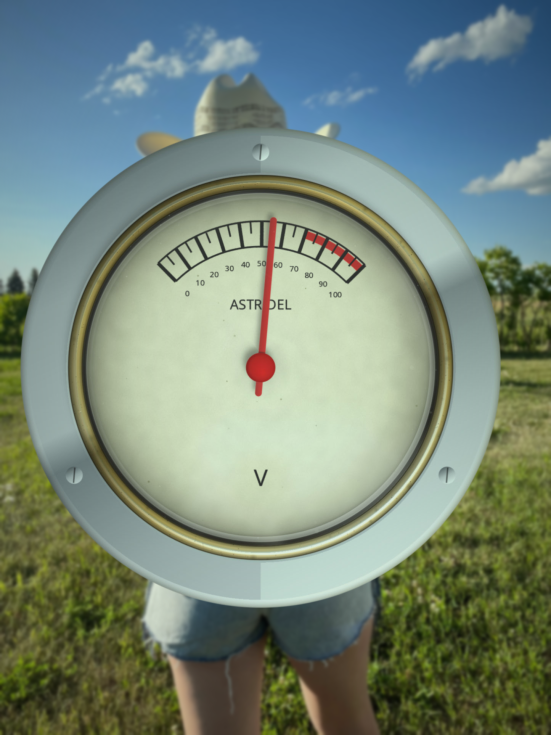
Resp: 55 V
